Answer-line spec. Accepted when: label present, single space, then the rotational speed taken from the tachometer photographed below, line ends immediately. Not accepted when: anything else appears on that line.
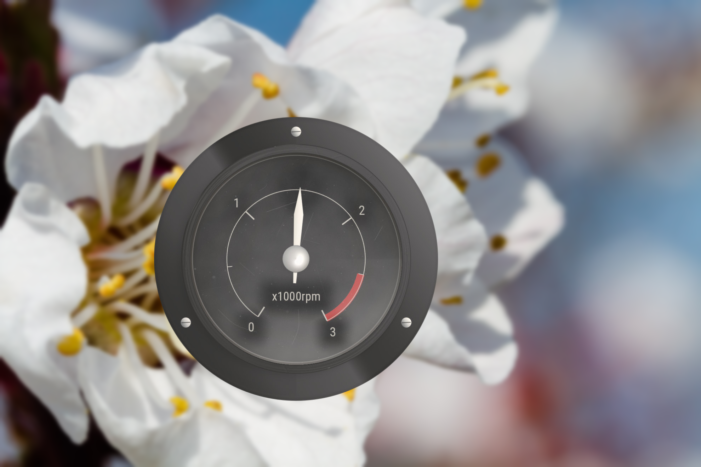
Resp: 1500 rpm
